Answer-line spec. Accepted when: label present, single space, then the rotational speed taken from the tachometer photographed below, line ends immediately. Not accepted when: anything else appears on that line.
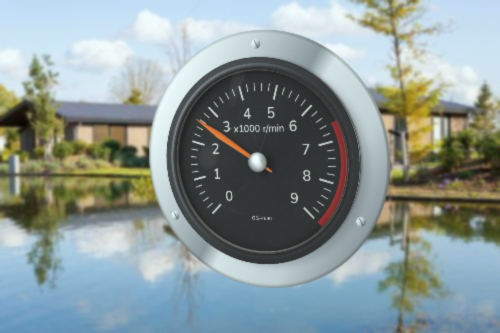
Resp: 2600 rpm
